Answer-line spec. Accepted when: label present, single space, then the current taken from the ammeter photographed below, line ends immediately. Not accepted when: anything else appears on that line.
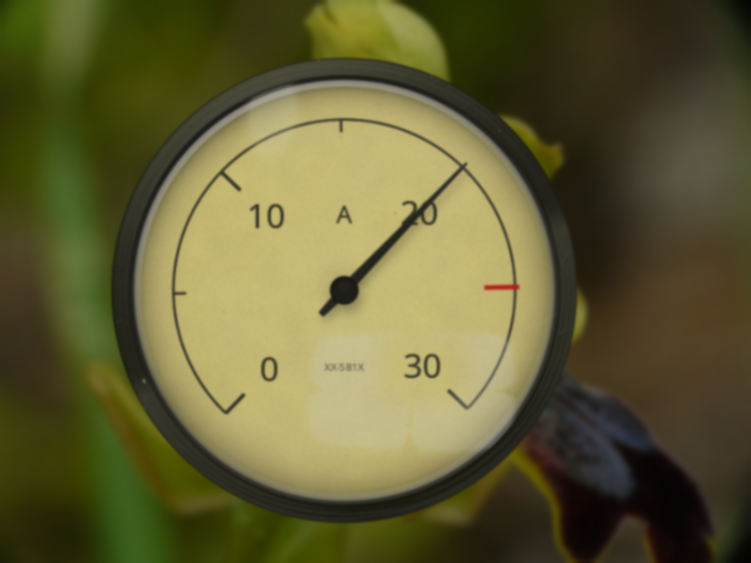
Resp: 20 A
